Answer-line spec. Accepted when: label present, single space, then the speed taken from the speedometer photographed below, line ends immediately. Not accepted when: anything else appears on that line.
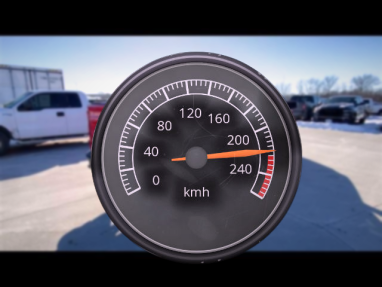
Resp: 220 km/h
